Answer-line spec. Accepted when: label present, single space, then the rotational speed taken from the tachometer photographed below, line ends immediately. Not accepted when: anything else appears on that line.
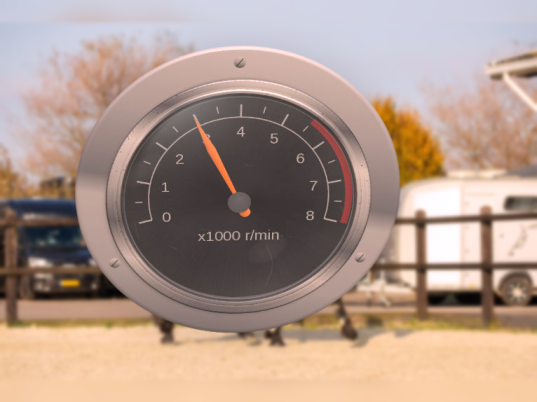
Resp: 3000 rpm
